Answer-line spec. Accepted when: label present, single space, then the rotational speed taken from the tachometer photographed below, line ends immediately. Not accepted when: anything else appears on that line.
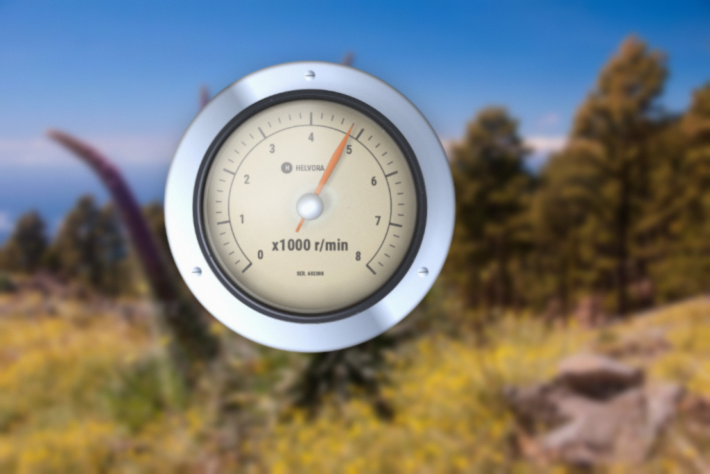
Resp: 4800 rpm
